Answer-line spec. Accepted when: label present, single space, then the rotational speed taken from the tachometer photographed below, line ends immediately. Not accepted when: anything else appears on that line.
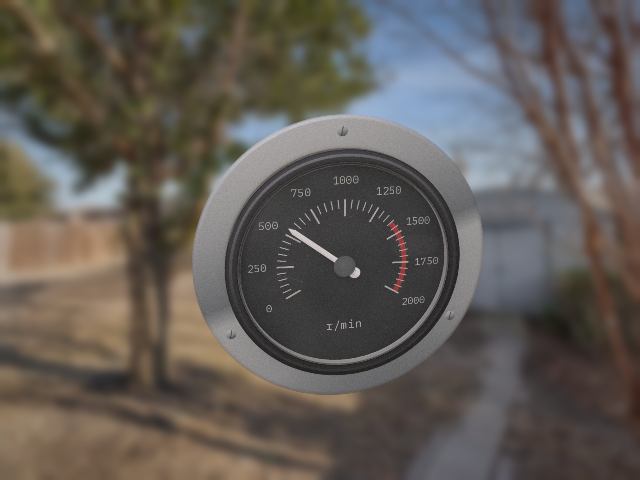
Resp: 550 rpm
